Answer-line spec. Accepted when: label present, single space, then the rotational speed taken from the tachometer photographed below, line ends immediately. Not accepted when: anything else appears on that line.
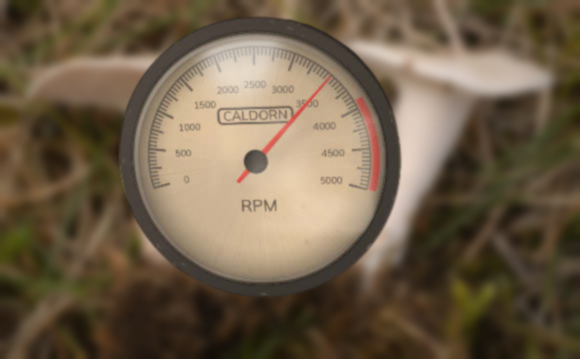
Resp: 3500 rpm
